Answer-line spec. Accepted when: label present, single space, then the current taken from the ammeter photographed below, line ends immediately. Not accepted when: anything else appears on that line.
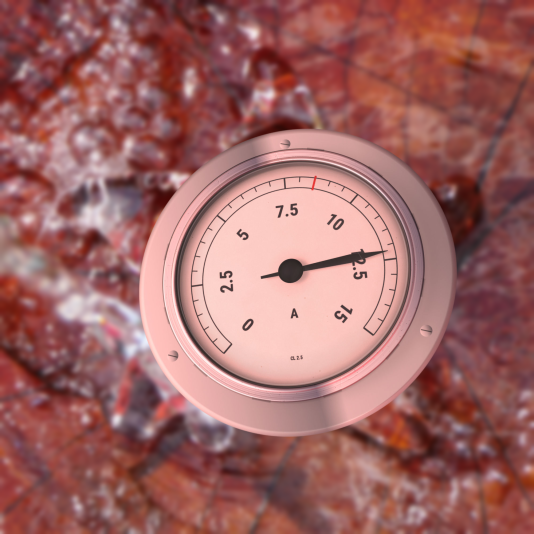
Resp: 12.25 A
